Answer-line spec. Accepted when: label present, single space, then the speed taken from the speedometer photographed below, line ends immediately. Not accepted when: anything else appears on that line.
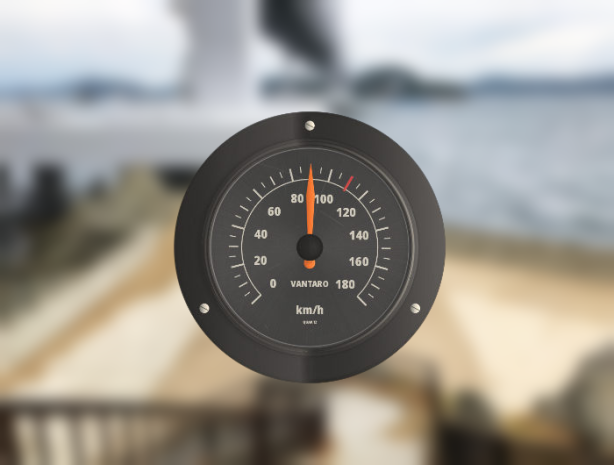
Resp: 90 km/h
